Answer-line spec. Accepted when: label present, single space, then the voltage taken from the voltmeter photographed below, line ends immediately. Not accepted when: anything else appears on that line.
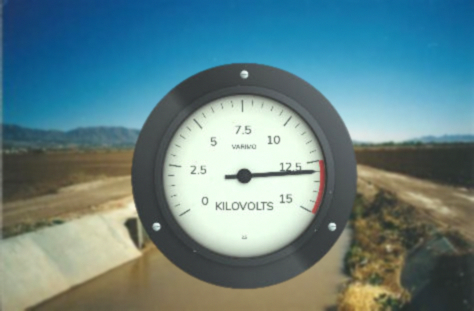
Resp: 13 kV
